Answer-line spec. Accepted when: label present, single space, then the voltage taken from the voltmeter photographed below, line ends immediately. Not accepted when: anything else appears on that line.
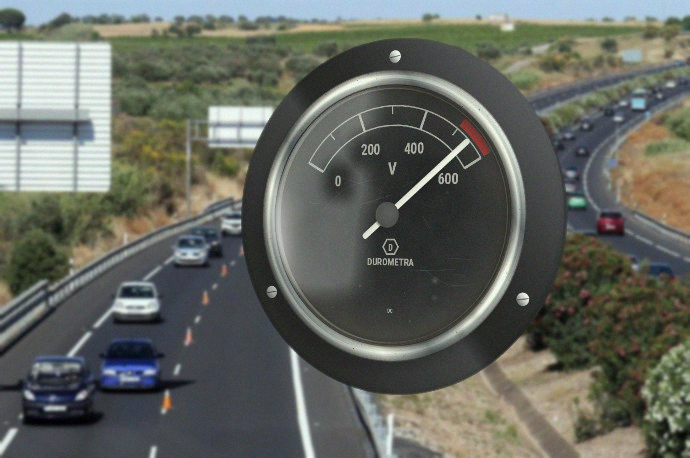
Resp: 550 V
